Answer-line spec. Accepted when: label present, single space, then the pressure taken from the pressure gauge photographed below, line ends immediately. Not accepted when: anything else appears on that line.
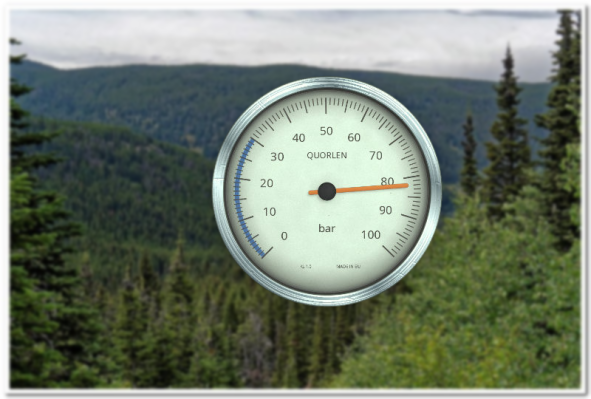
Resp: 82 bar
